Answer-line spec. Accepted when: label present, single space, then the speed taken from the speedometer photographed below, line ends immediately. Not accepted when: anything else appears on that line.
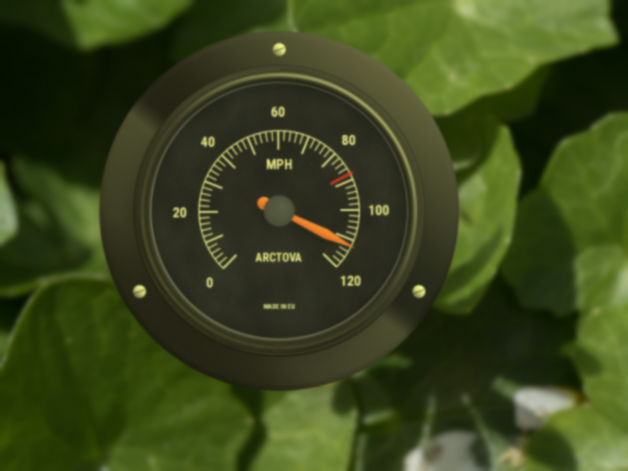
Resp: 112 mph
